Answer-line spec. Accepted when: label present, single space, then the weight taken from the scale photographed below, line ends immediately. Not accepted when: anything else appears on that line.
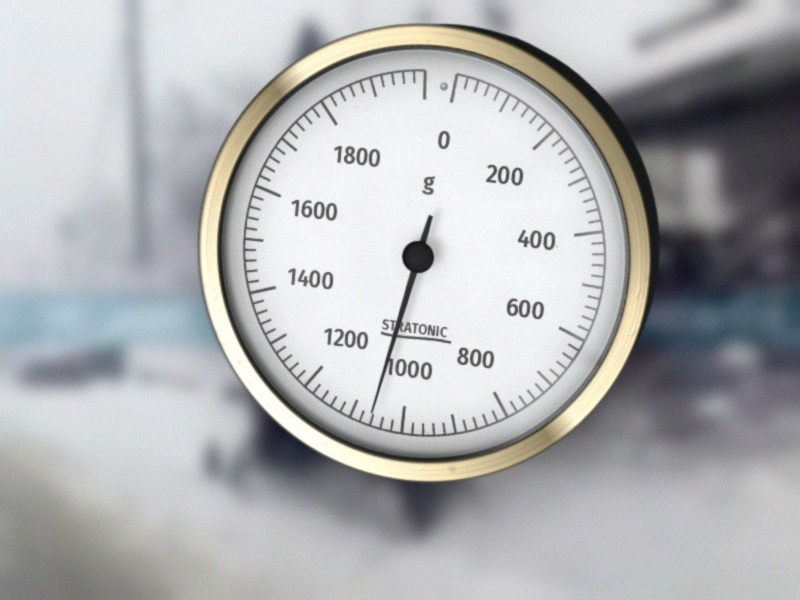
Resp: 1060 g
